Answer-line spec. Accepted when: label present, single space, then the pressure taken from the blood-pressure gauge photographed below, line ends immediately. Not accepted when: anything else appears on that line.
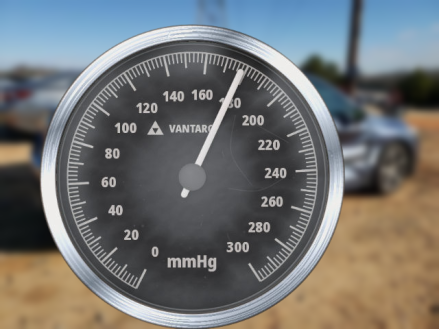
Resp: 178 mmHg
